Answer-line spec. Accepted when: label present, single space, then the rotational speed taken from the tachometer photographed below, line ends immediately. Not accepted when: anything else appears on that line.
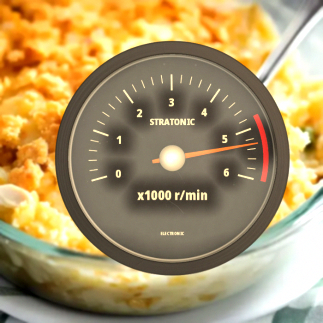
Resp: 5300 rpm
